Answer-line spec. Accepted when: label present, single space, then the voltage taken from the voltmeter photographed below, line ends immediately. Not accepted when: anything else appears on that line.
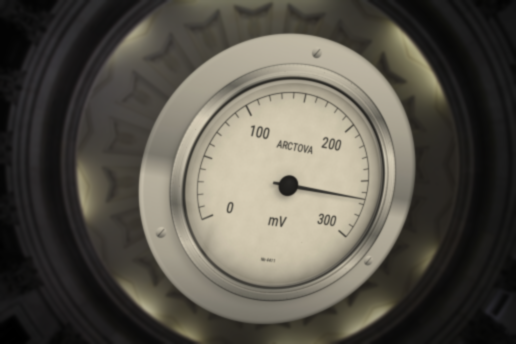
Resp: 265 mV
